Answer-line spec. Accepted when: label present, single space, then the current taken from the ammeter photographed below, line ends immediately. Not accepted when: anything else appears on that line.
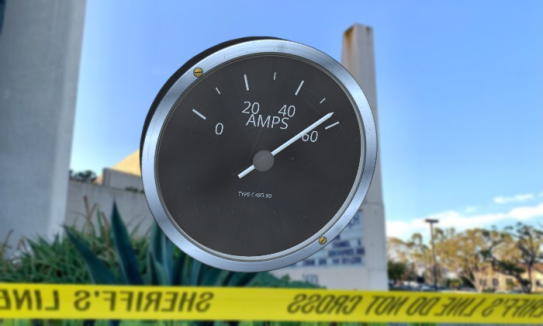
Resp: 55 A
